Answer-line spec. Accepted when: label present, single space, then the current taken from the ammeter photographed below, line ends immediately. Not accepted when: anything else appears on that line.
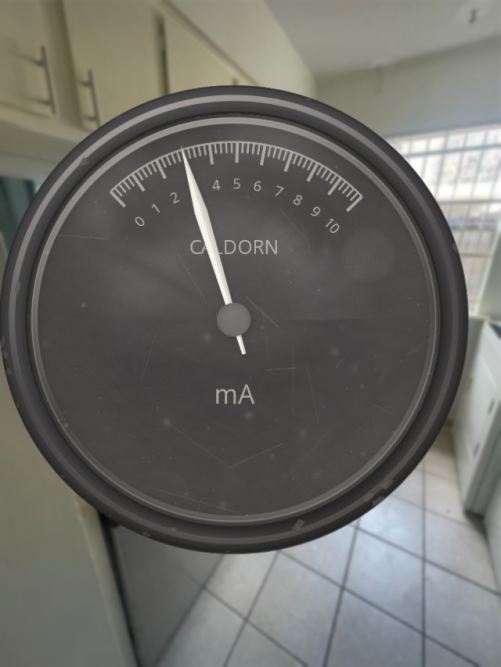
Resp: 3 mA
